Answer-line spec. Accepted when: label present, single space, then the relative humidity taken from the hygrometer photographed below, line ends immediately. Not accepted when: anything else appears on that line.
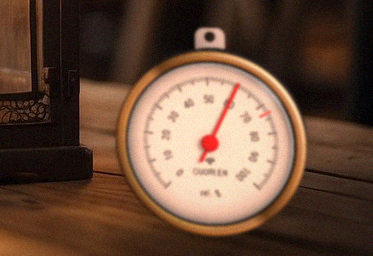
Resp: 60 %
